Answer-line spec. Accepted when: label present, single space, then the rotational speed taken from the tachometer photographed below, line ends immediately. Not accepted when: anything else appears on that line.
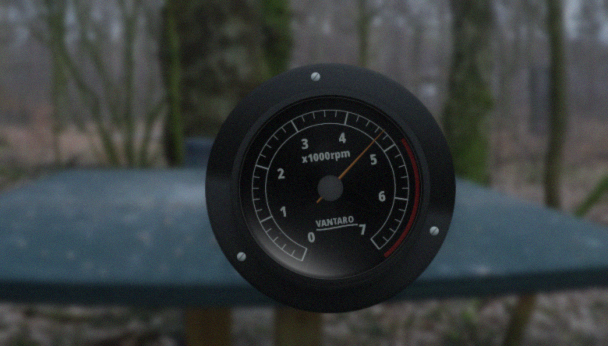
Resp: 4700 rpm
